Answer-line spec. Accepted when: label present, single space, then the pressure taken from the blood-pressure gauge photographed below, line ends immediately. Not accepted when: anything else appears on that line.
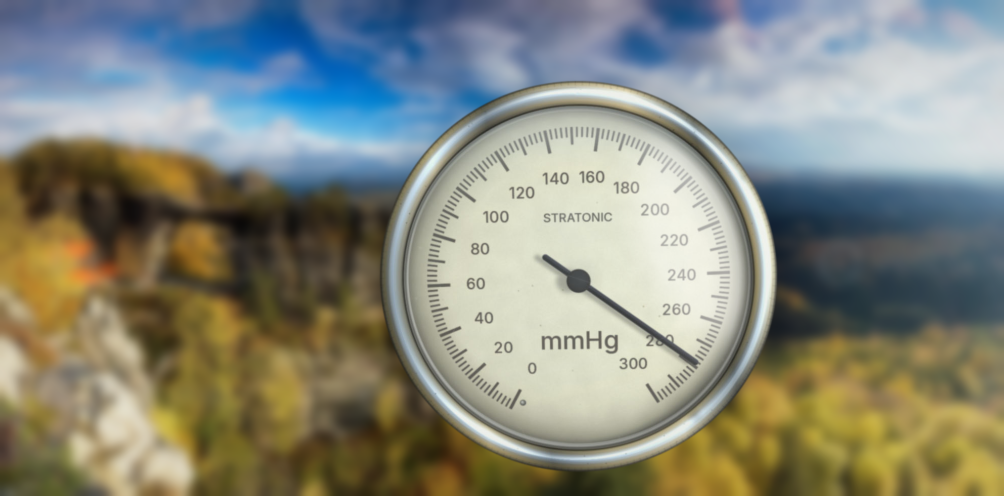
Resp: 278 mmHg
